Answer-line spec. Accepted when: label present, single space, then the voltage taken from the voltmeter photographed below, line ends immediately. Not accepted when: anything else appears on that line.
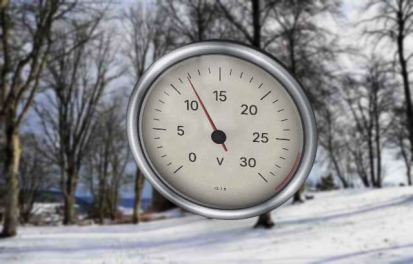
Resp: 12 V
